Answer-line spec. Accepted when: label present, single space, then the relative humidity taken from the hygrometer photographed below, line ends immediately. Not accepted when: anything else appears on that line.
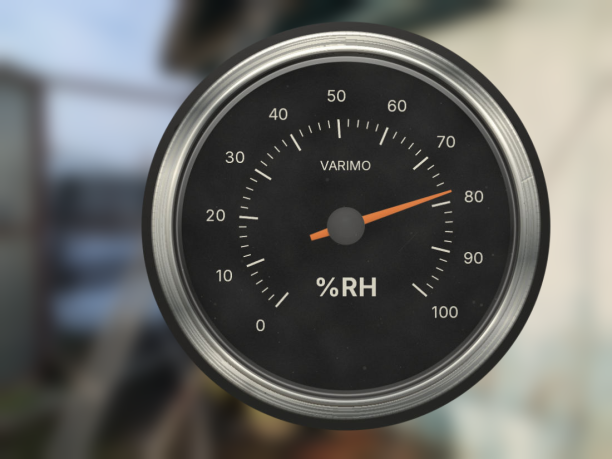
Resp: 78 %
